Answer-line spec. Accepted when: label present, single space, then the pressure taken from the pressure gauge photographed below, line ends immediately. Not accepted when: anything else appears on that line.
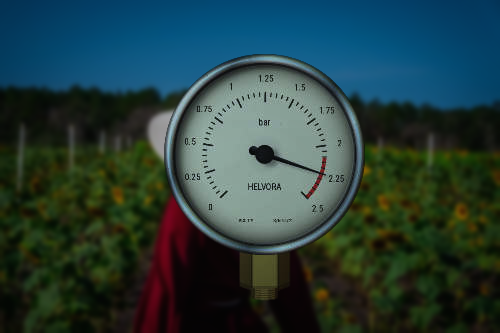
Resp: 2.25 bar
